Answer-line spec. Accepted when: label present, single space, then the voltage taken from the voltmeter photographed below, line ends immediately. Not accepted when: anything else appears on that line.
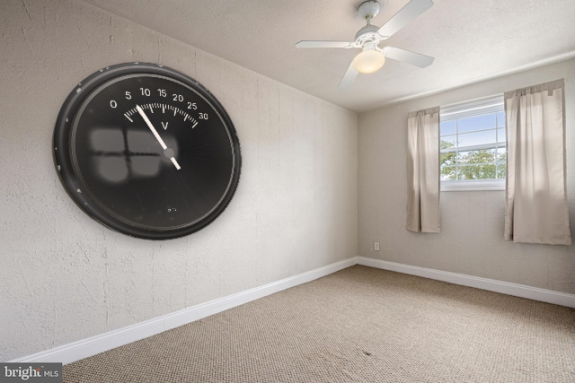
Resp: 5 V
